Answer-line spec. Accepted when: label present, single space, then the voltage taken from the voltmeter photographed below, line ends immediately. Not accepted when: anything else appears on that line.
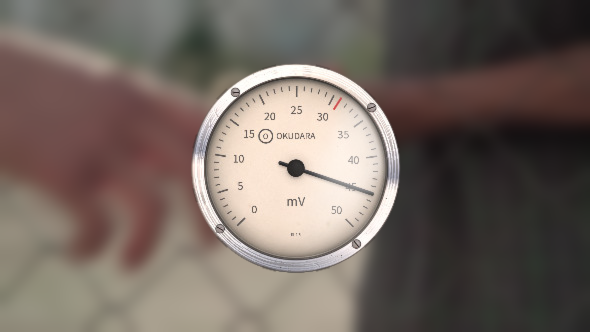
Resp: 45 mV
